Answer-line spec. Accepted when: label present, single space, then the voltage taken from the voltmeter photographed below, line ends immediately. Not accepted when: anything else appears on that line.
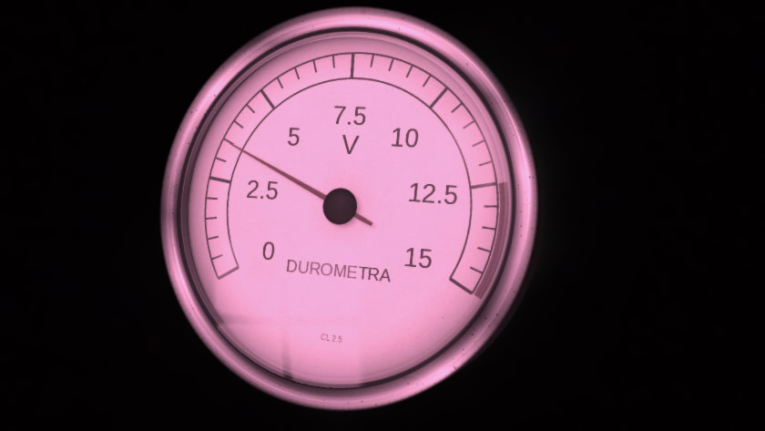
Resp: 3.5 V
